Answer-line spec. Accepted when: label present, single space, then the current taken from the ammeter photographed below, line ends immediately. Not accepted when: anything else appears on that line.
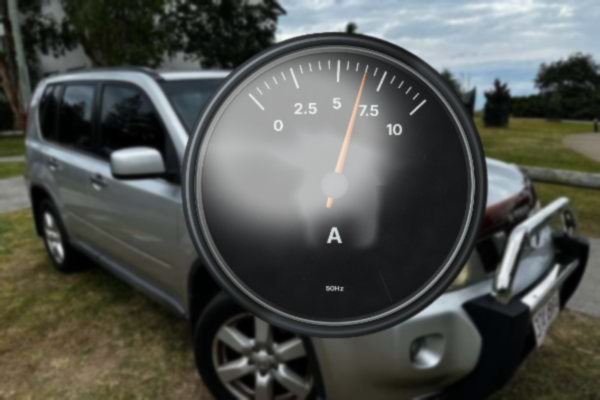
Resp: 6.5 A
